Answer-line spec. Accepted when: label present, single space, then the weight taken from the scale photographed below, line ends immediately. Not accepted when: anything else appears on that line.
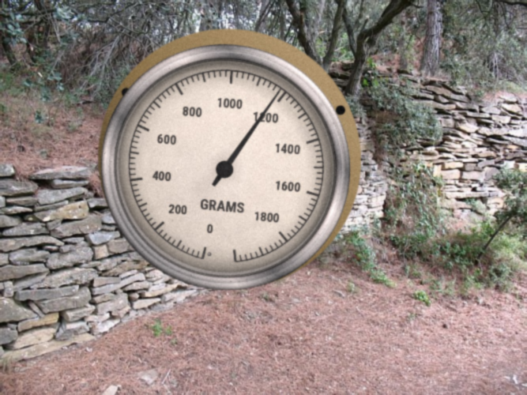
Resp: 1180 g
